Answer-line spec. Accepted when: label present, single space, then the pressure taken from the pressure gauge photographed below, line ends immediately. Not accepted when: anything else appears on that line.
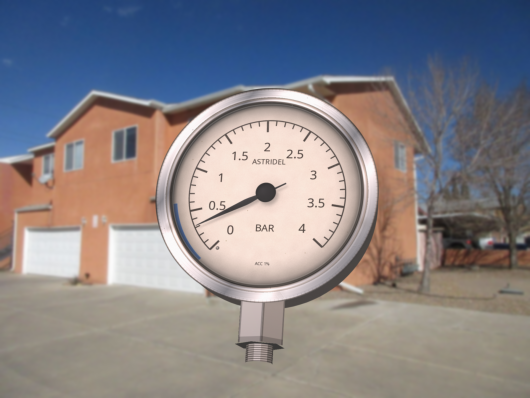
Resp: 0.3 bar
